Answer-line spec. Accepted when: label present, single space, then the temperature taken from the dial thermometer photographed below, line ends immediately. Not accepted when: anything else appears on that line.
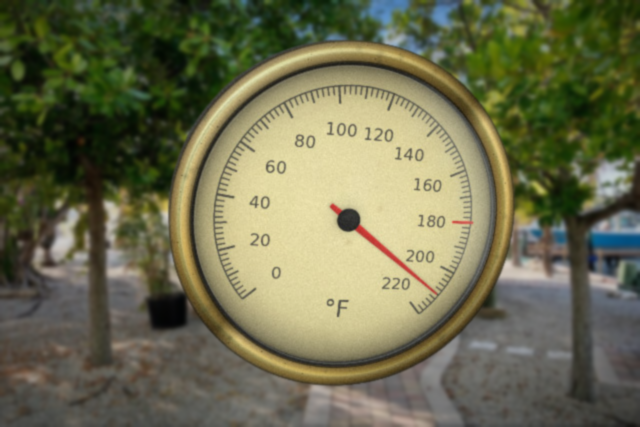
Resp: 210 °F
